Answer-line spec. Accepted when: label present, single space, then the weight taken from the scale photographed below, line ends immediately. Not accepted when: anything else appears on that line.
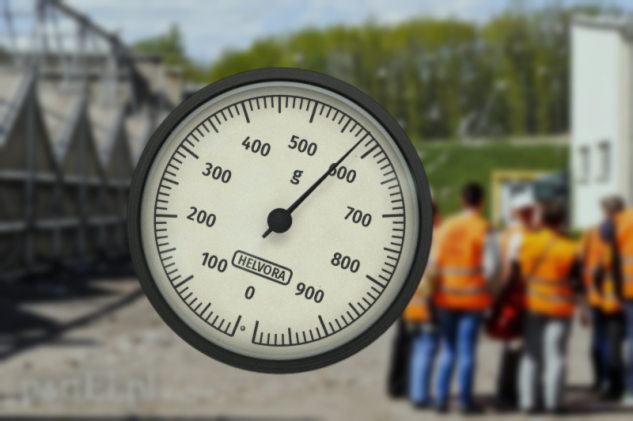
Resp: 580 g
